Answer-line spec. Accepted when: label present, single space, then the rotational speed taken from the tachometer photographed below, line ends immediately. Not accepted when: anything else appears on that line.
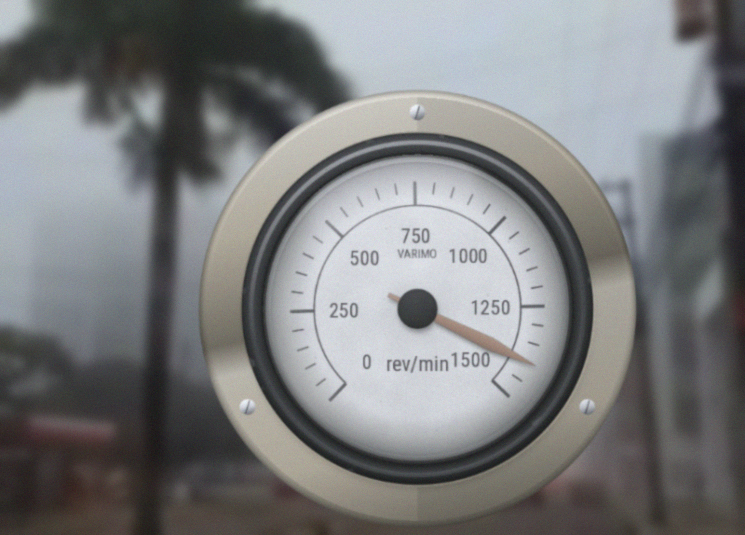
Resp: 1400 rpm
